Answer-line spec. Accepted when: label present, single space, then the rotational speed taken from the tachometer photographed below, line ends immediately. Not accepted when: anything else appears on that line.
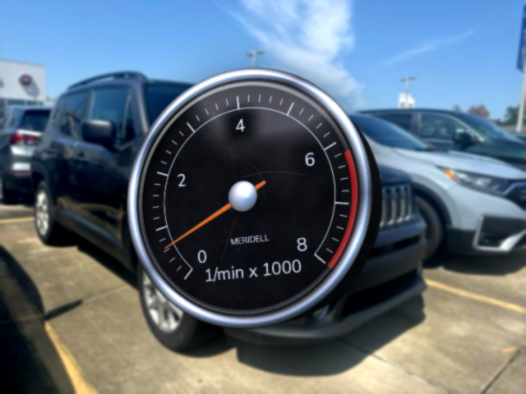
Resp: 600 rpm
